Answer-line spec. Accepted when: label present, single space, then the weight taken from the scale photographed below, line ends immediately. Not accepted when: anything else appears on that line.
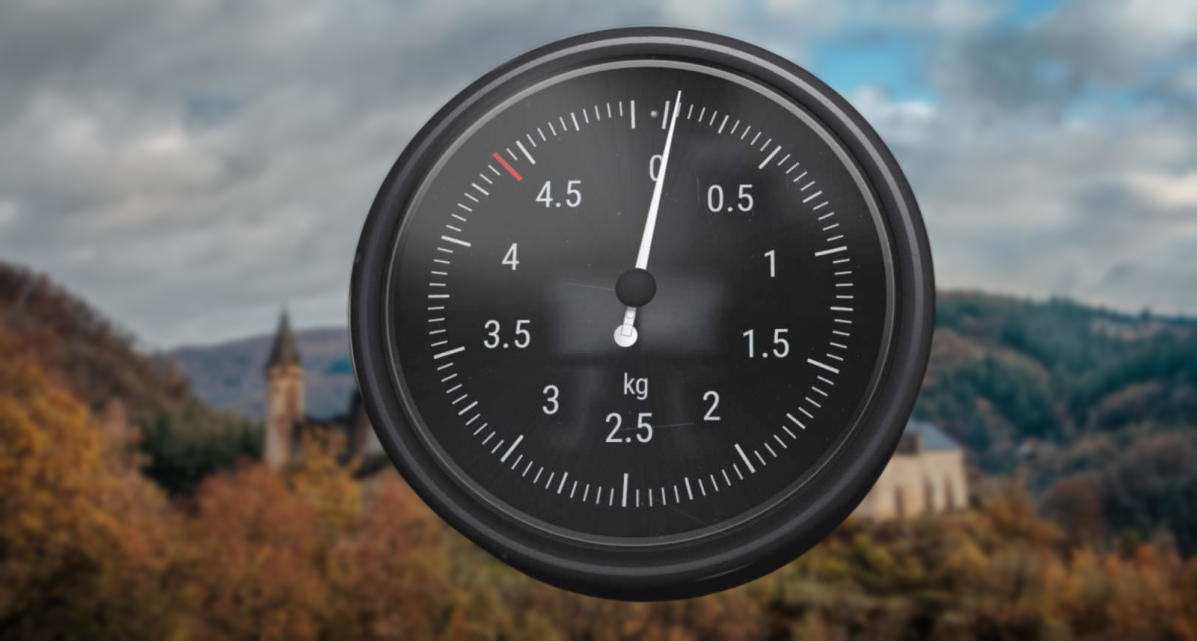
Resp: 0.05 kg
